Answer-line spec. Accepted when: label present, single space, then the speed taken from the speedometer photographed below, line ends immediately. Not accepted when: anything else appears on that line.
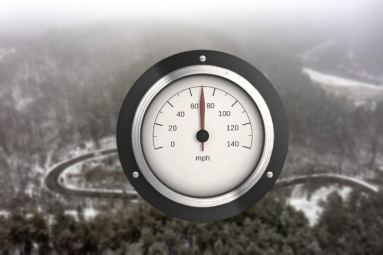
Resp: 70 mph
